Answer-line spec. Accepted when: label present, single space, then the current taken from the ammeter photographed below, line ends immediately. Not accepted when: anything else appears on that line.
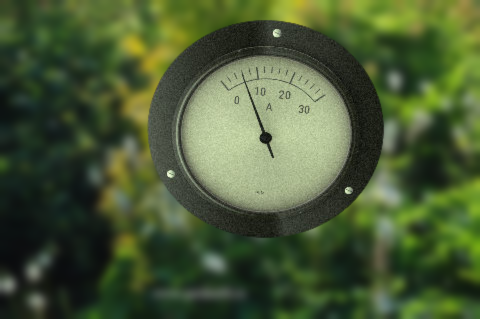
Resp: 6 A
